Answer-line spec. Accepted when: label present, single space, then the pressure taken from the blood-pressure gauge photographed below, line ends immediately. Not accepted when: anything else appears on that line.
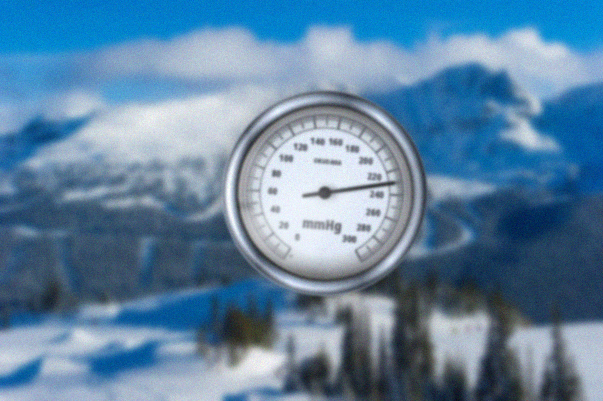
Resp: 230 mmHg
